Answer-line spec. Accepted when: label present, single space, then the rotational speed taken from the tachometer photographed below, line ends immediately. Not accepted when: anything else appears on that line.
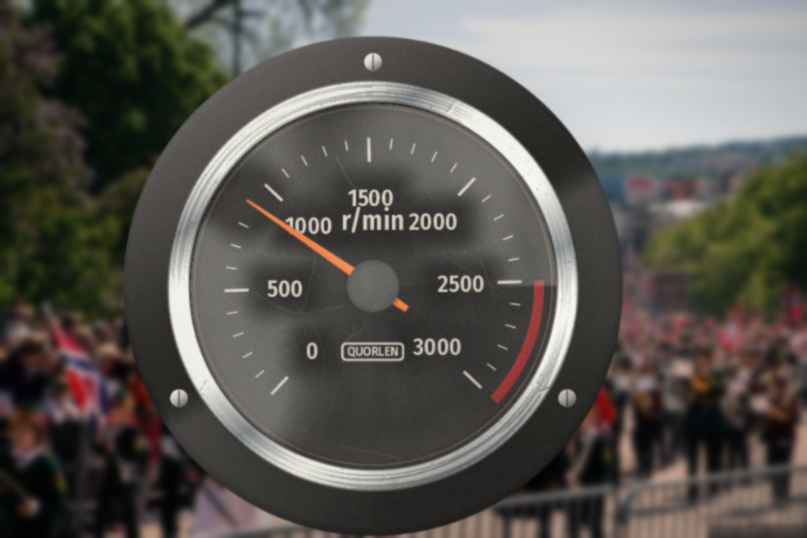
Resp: 900 rpm
